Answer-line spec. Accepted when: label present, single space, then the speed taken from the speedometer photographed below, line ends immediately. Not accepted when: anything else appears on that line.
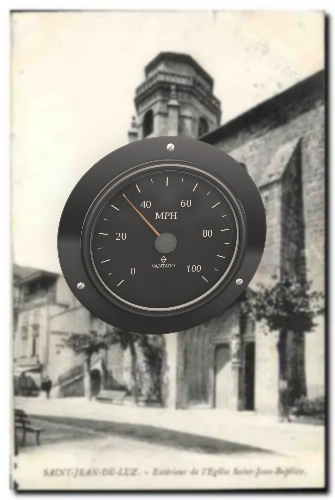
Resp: 35 mph
